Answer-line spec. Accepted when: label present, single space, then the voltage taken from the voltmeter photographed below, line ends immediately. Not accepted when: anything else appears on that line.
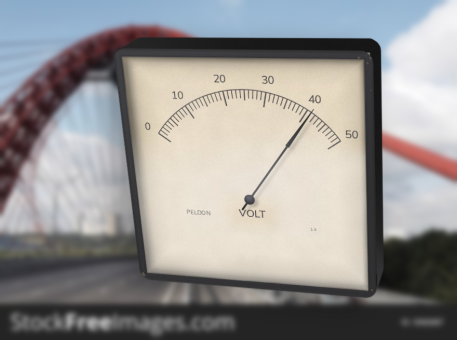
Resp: 41 V
